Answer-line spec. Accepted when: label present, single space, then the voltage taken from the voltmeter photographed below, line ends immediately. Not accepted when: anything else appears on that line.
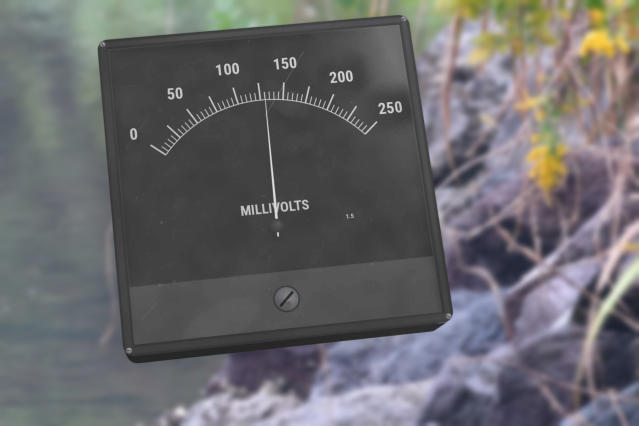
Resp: 130 mV
